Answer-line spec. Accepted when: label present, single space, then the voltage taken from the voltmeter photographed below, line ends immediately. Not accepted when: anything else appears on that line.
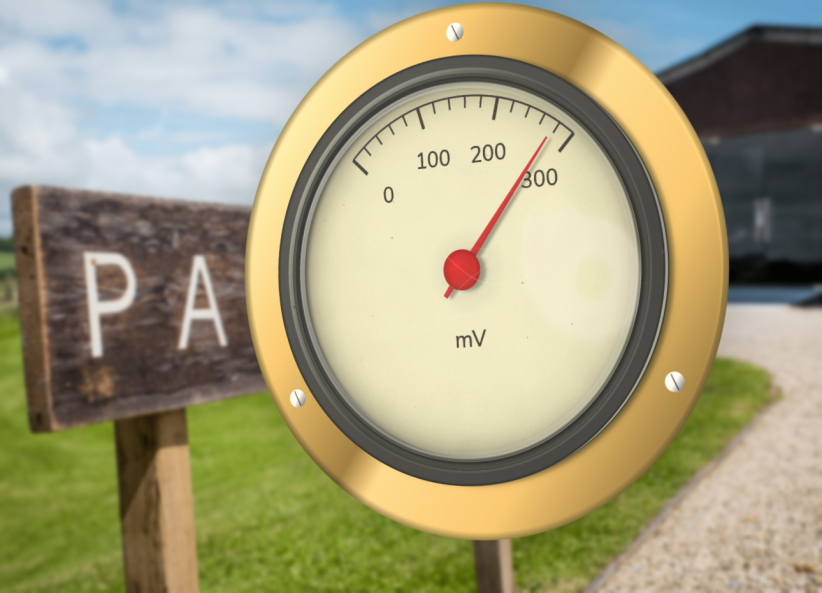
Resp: 280 mV
